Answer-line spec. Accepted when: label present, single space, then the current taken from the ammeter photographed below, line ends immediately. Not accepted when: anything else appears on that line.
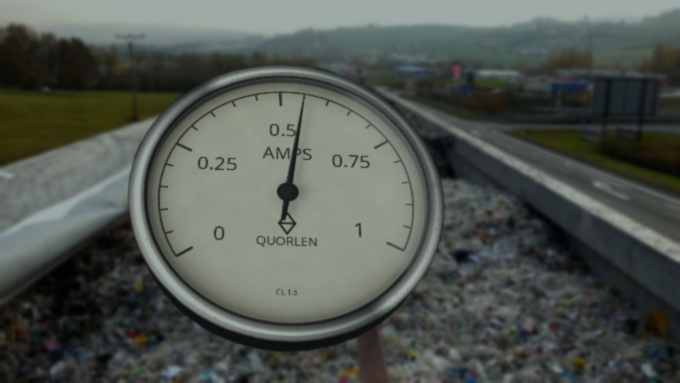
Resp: 0.55 A
